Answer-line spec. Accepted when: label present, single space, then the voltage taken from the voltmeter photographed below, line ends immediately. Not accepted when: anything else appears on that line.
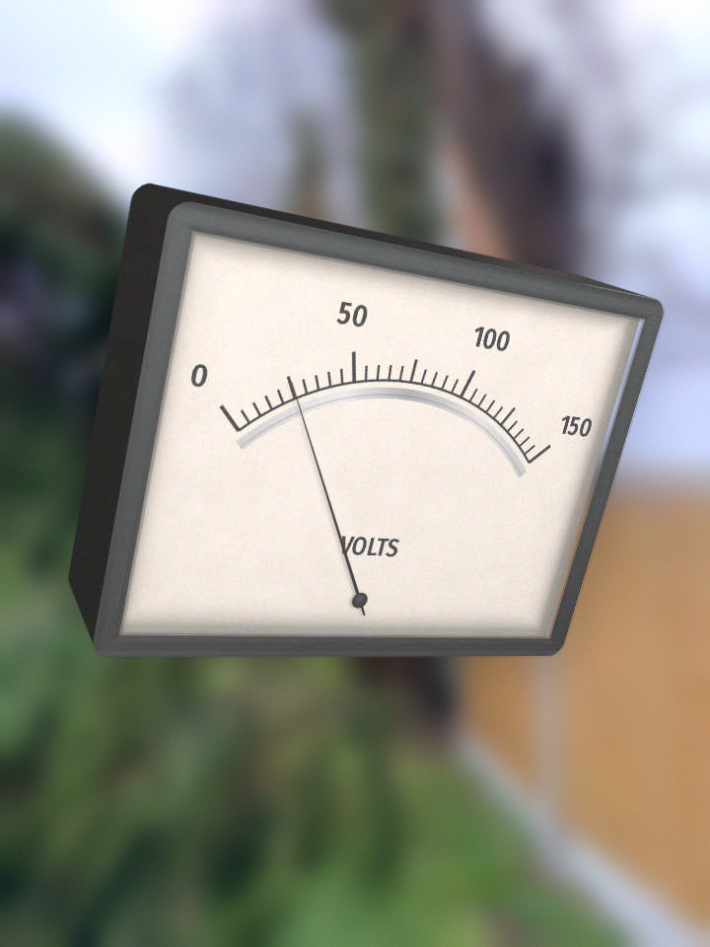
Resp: 25 V
